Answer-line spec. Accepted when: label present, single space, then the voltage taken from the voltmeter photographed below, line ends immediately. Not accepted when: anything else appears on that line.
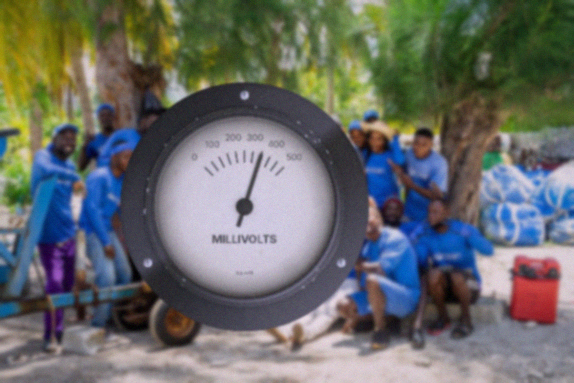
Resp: 350 mV
